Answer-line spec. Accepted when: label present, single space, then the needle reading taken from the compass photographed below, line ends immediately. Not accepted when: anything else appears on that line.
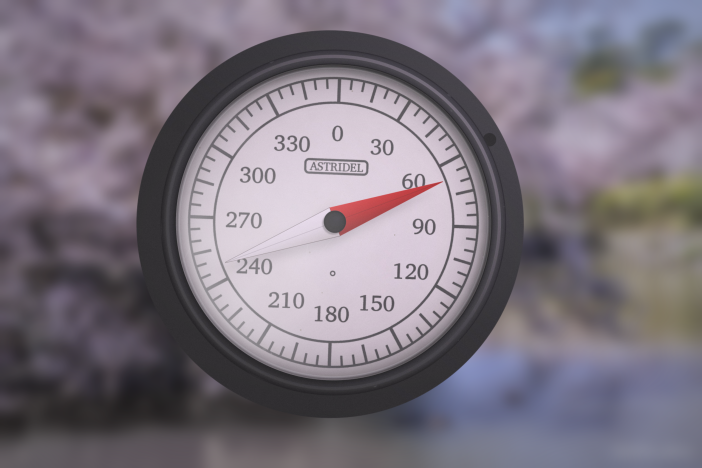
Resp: 67.5 °
